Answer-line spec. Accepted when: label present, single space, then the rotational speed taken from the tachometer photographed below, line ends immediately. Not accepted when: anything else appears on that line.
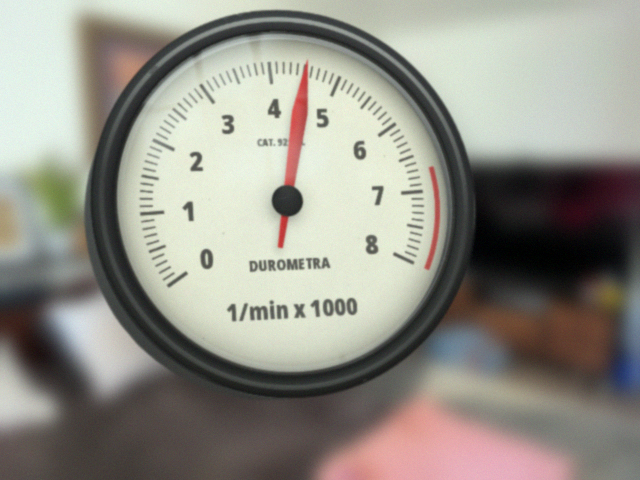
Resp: 4500 rpm
